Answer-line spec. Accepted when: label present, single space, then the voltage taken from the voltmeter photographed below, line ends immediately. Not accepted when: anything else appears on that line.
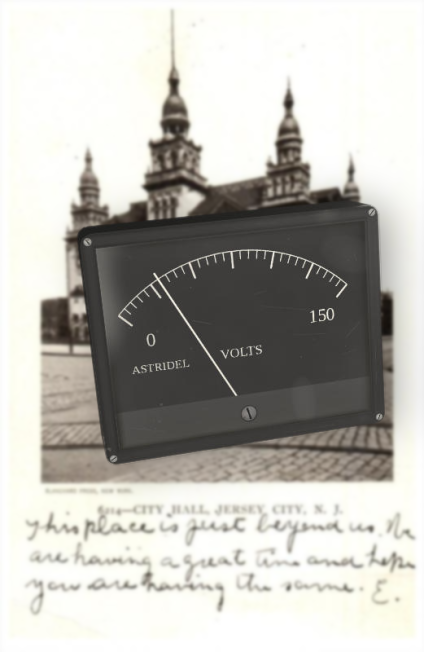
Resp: 30 V
